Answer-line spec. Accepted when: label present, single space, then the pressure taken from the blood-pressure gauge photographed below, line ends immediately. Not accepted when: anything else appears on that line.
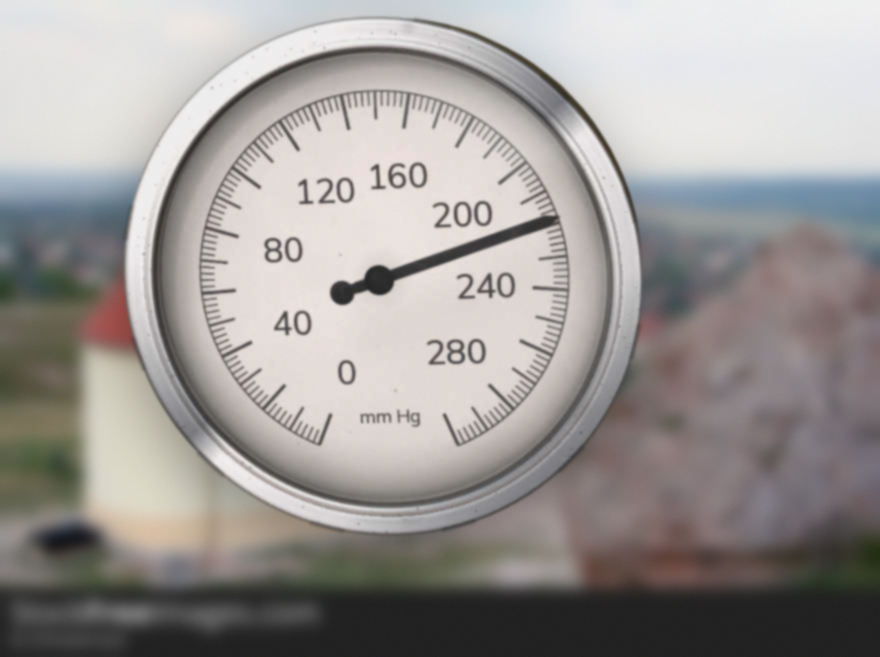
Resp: 218 mmHg
